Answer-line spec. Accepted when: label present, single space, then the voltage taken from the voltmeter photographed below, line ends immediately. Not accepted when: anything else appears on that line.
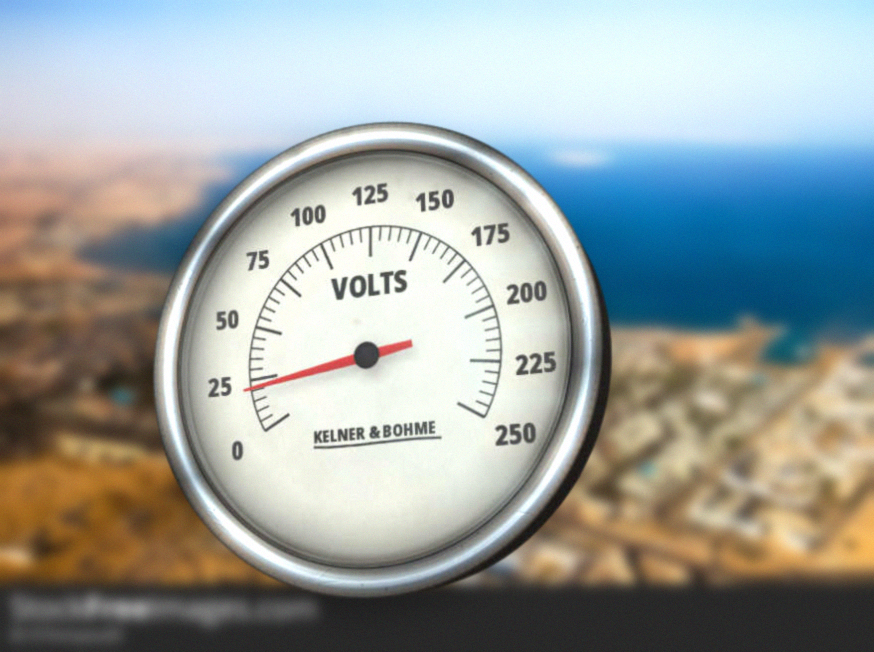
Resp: 20 V
